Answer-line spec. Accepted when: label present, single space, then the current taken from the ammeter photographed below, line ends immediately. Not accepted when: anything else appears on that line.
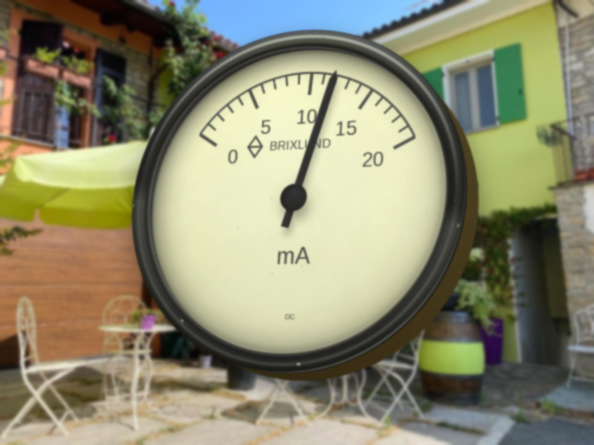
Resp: 12 mA
